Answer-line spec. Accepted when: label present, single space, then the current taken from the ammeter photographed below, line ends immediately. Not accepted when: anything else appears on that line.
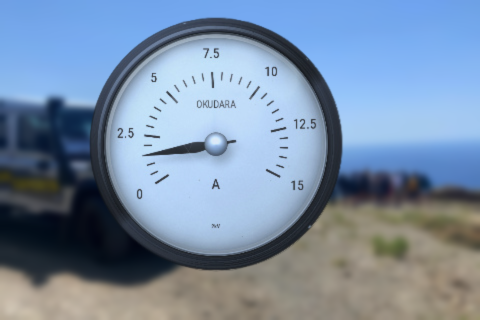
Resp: 1.5 A
